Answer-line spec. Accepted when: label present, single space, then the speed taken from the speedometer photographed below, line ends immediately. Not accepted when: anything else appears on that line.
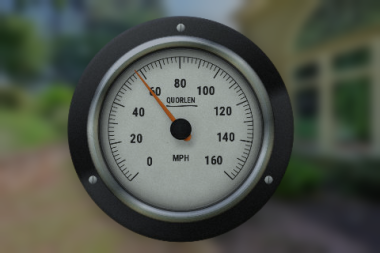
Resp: 58 mph
